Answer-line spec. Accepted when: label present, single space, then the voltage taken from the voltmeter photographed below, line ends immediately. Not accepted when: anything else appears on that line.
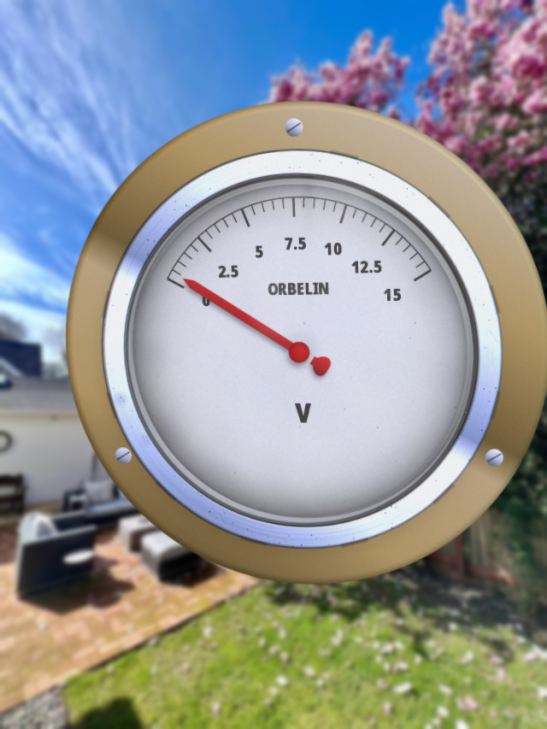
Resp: 0.5 V
